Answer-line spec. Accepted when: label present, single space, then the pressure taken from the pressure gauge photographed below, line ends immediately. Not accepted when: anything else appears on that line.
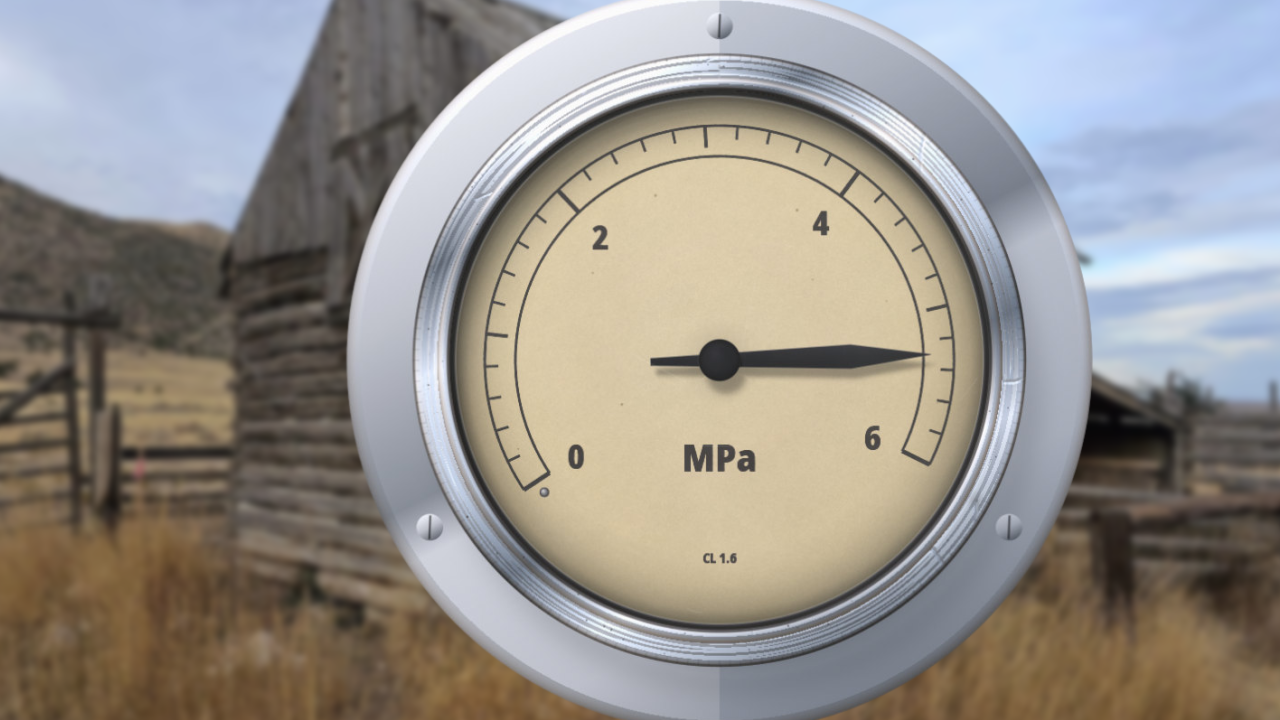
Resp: 5.3 MPa
